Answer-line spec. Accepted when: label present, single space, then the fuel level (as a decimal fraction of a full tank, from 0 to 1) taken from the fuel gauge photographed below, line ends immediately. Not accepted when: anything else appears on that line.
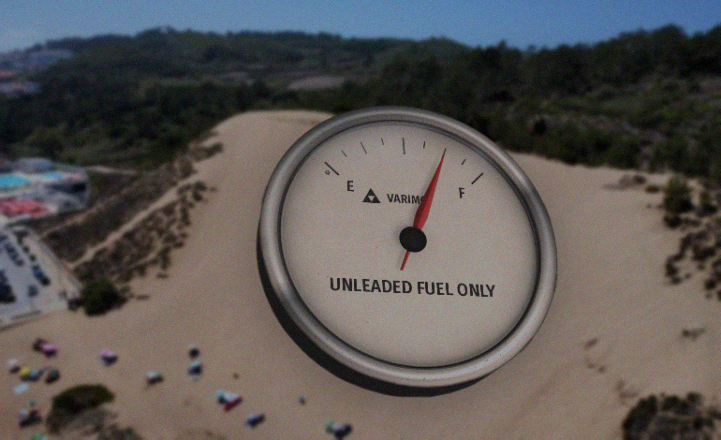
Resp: 0.75
